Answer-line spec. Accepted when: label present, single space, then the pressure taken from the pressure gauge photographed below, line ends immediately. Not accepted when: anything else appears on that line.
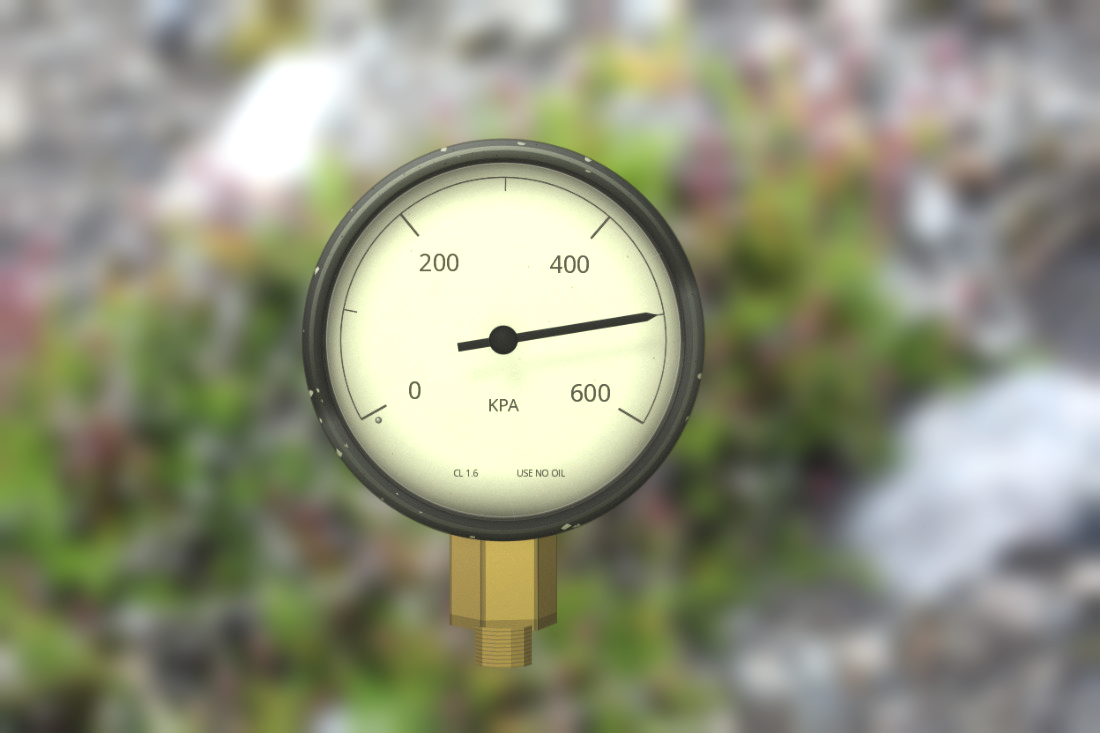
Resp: 500 kPa
